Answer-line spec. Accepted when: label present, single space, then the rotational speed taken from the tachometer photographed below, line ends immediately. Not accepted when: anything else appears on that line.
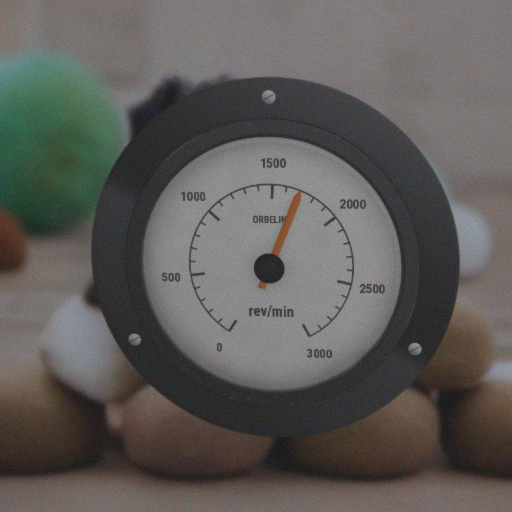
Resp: 1700 rpm
